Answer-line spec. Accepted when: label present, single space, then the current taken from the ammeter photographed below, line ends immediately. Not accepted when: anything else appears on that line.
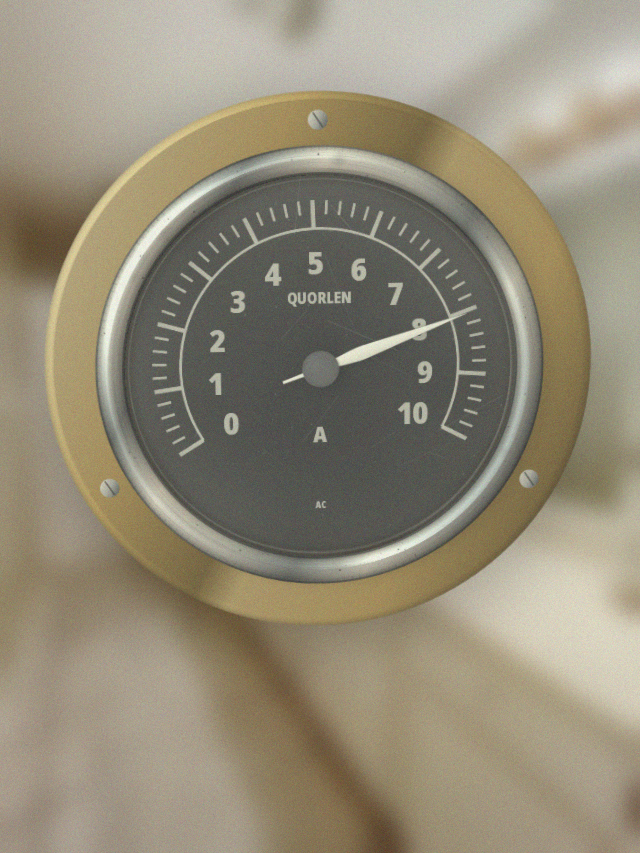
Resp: 8 A
